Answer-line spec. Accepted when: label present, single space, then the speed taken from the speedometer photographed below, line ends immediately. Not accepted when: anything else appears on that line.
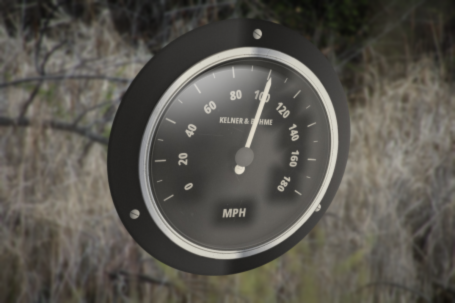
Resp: 100 mph
